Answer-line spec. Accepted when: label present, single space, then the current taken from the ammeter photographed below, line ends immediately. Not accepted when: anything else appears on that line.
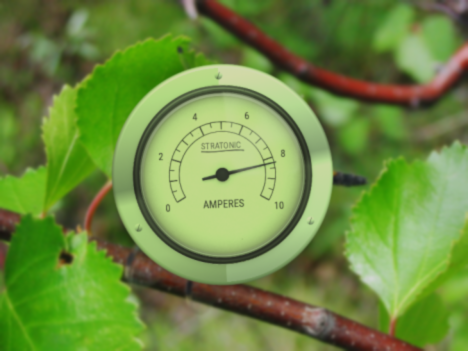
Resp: 8.25 A
